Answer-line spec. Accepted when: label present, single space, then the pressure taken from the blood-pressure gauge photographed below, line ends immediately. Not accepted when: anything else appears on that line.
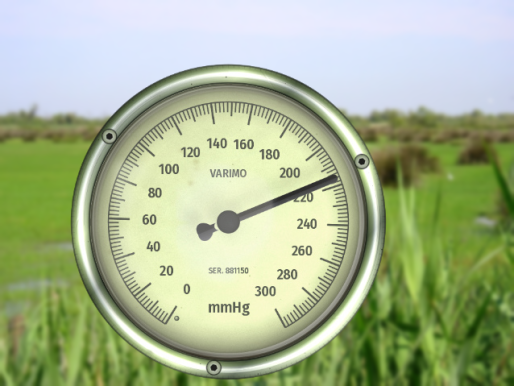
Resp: 216 mmHg
